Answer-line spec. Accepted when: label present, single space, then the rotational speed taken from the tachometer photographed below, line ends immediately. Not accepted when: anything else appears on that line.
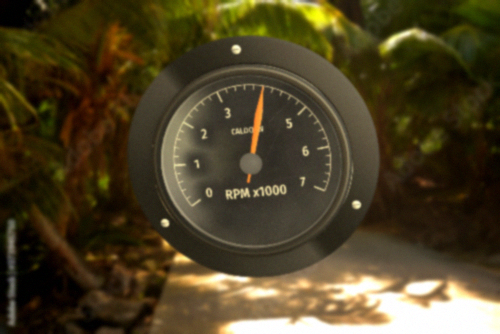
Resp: 4000 rpm
